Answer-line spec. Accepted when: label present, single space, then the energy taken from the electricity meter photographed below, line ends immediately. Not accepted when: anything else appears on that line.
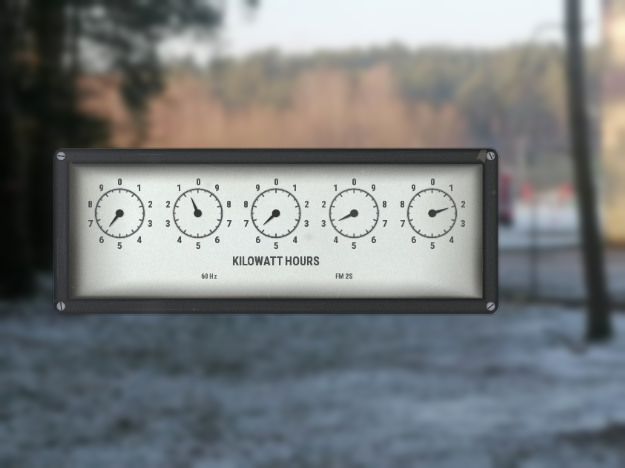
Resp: 60632 kWh
